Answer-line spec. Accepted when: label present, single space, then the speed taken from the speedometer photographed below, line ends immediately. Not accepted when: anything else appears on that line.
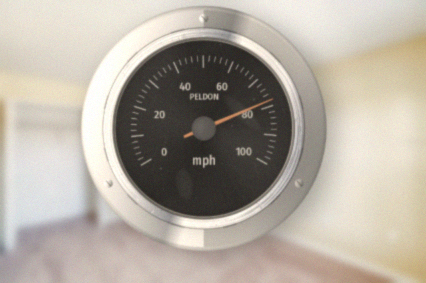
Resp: 78 mph
